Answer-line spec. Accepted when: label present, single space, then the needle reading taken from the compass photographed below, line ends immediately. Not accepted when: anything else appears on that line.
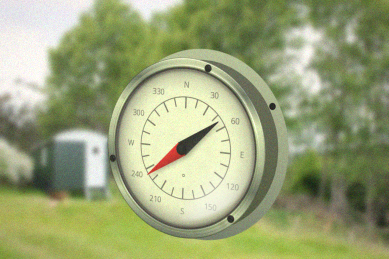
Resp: 232.5 °
